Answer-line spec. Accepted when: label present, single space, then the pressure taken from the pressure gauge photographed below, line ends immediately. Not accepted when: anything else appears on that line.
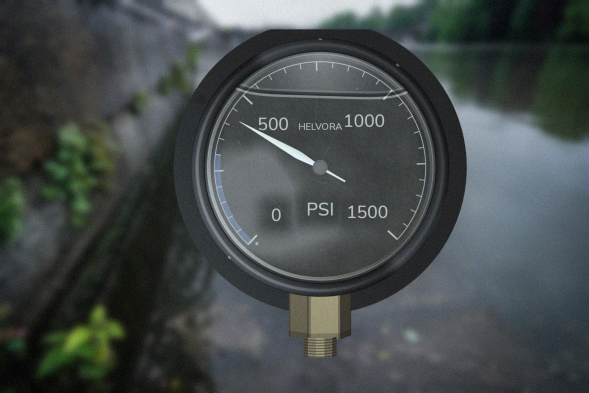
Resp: 425 psi
